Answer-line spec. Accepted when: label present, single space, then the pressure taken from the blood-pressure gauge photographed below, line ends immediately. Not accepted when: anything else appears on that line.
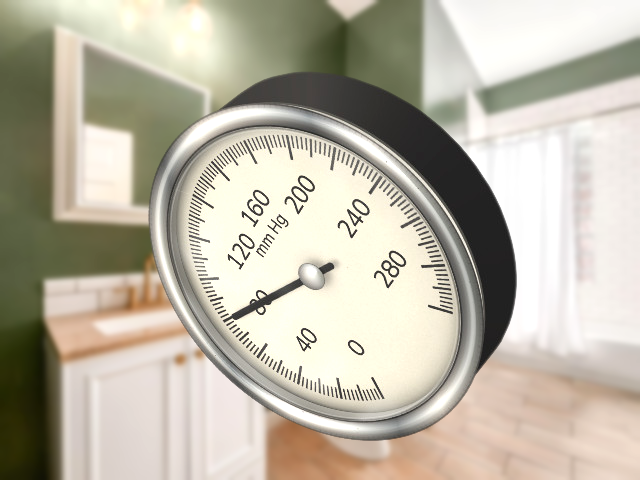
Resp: 80 mmHg
